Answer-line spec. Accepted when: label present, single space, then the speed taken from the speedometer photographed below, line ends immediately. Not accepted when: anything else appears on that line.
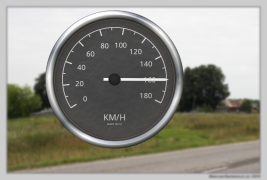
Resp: 160 km/h
